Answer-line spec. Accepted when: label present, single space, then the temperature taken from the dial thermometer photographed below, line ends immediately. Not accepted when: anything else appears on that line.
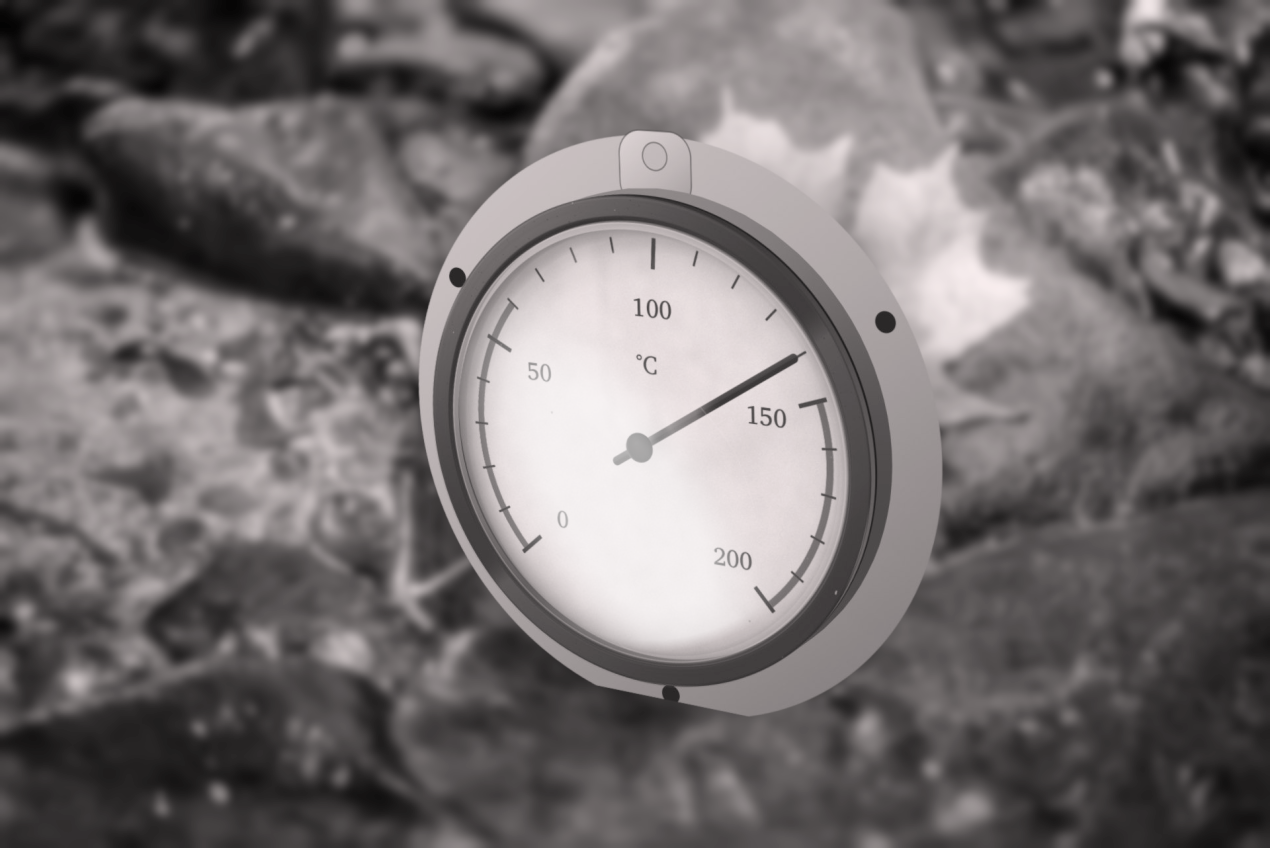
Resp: 140 °C
